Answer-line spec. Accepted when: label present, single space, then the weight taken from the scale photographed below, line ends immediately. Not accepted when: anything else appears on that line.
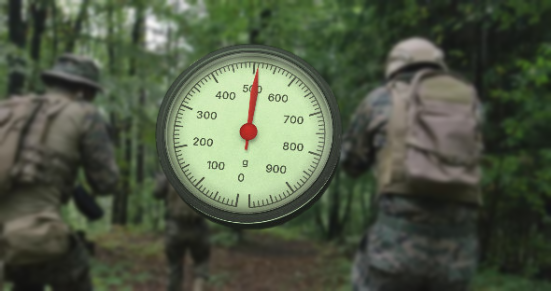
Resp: 510 g
